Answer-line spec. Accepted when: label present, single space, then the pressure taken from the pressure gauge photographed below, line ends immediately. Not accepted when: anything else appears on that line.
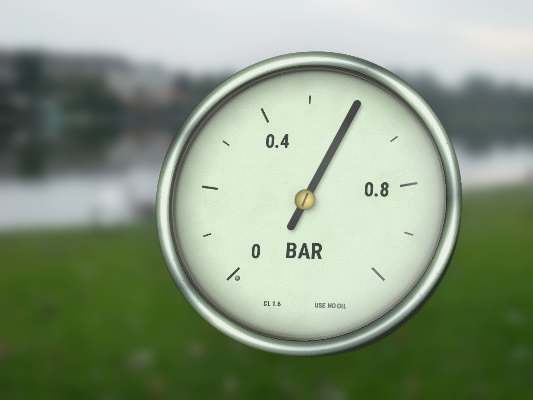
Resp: 0.6 bar
